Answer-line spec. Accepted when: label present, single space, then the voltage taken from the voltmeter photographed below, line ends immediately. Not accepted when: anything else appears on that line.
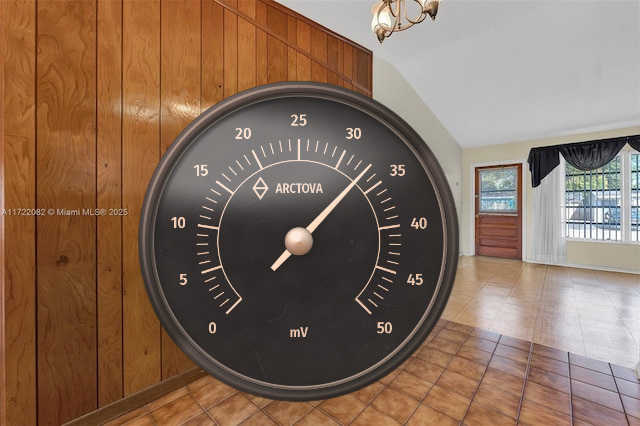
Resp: 33 mV
